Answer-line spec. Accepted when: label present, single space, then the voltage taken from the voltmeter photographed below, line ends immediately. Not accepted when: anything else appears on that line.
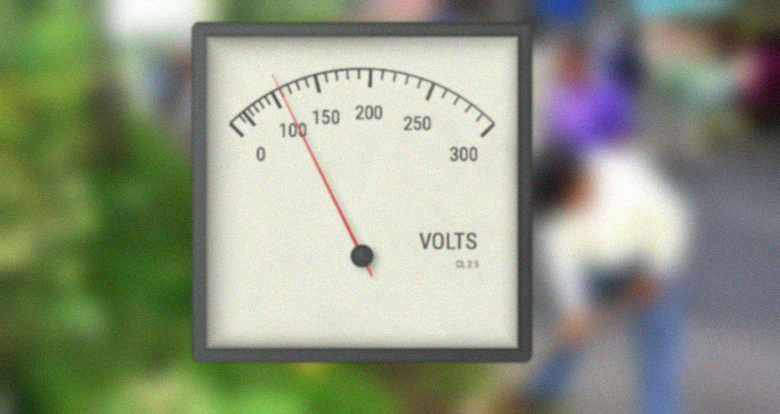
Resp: 110 V
